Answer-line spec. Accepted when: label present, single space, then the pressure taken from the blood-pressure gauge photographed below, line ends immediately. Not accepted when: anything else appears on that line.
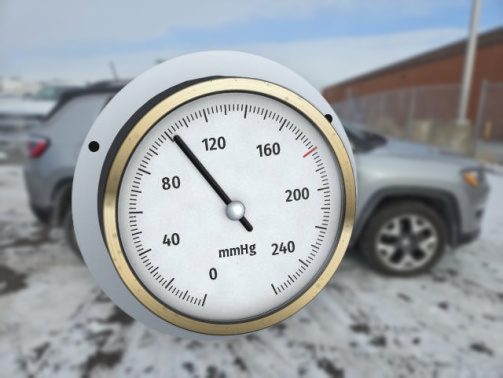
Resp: 102 mmHg
